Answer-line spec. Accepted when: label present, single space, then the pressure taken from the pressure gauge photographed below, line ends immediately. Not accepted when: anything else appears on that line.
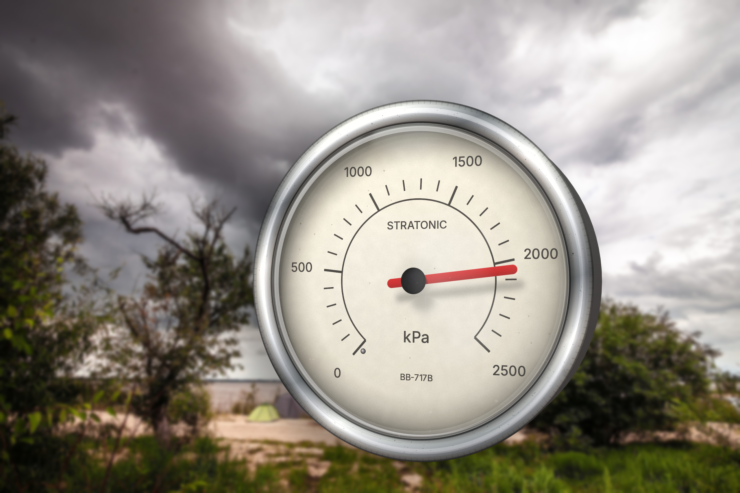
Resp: 2050 kPa
